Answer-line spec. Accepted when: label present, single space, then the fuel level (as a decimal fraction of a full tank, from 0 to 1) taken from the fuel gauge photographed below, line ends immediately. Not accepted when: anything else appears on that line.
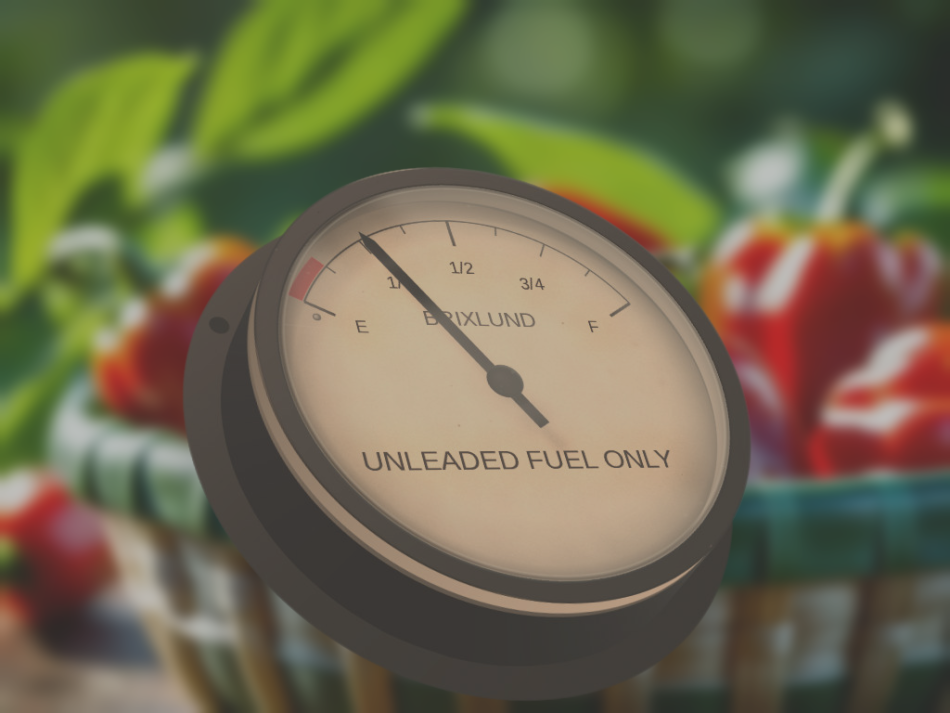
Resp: 0.25
